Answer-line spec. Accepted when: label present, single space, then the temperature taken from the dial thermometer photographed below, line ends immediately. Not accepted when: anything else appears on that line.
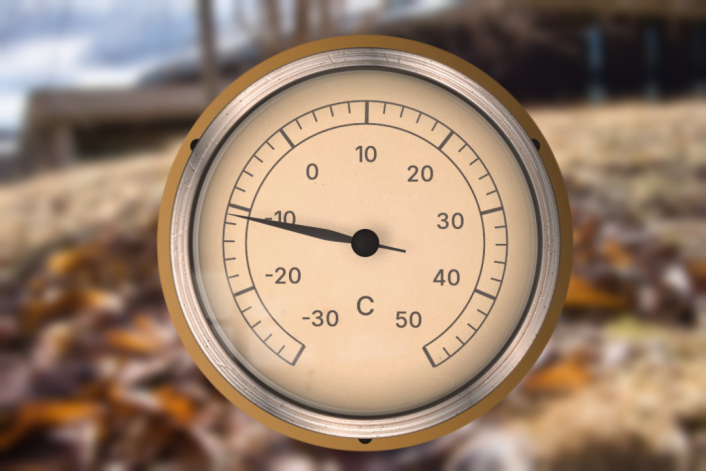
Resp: -11 °C
